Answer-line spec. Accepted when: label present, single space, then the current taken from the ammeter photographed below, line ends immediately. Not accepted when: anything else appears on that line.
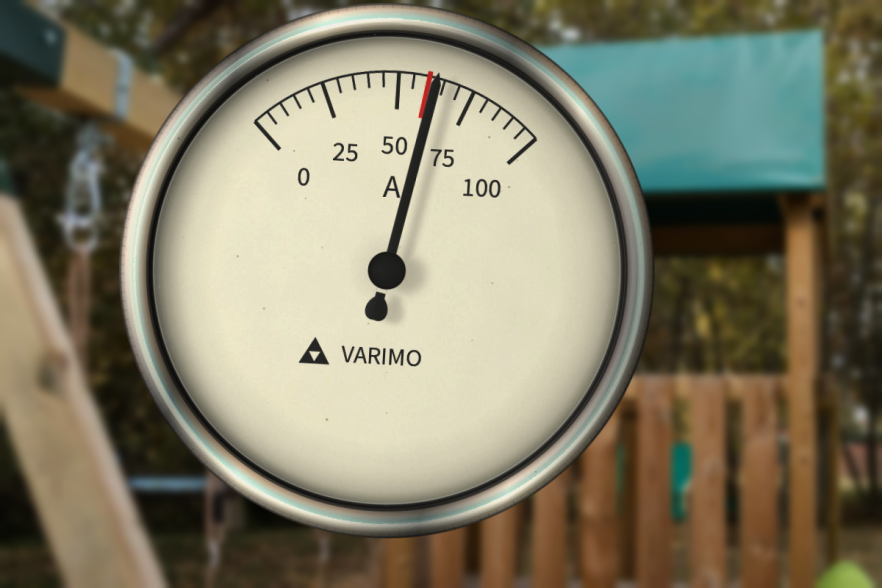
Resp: 62.5 A
